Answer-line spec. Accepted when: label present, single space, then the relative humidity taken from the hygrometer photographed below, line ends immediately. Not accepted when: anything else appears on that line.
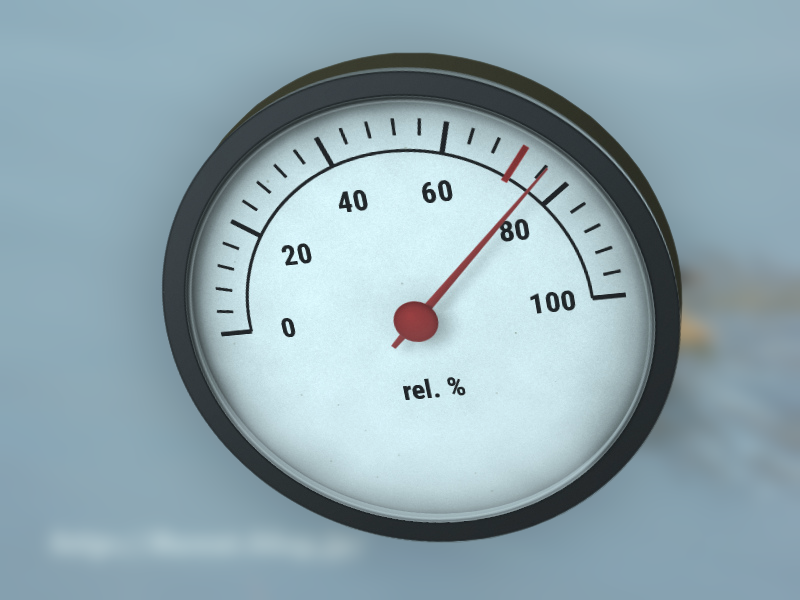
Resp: 76 %
